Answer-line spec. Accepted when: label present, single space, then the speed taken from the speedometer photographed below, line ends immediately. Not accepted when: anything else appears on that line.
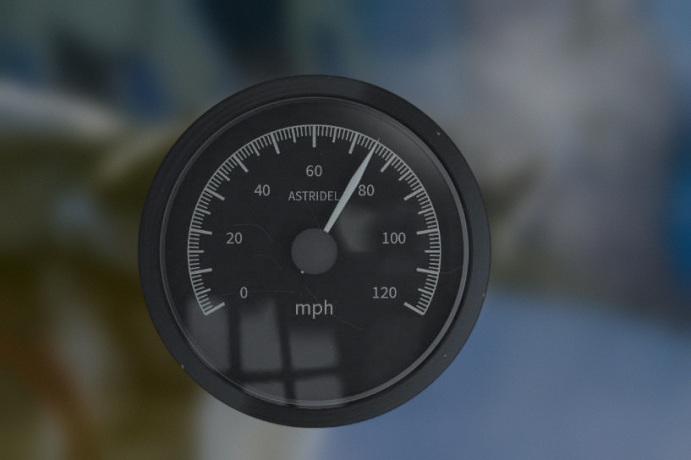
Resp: 75 mph
